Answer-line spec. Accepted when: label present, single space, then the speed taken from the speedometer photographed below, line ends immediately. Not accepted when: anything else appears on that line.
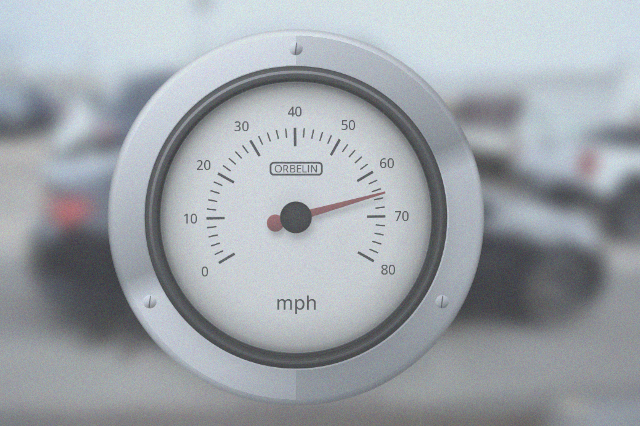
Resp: 65 mph
